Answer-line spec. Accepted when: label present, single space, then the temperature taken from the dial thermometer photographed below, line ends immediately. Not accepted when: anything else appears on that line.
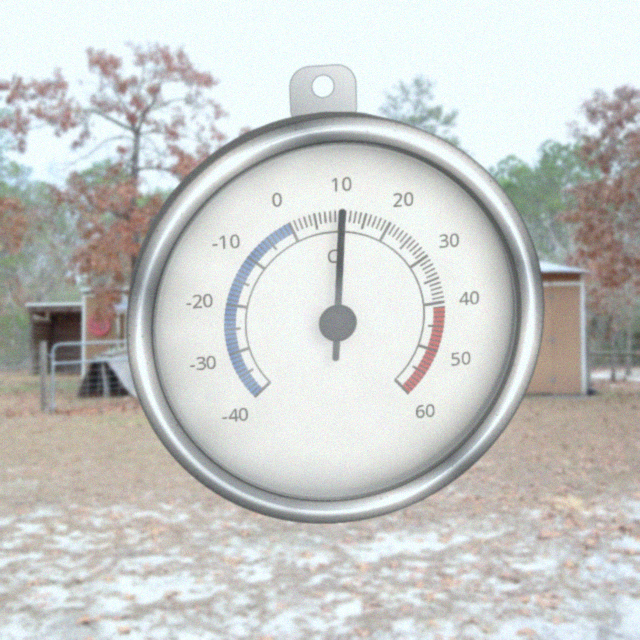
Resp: 10 °C
